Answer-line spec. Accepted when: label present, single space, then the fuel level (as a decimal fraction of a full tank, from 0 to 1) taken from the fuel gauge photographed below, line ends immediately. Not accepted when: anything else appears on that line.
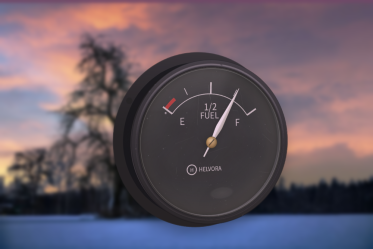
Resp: 0.75
